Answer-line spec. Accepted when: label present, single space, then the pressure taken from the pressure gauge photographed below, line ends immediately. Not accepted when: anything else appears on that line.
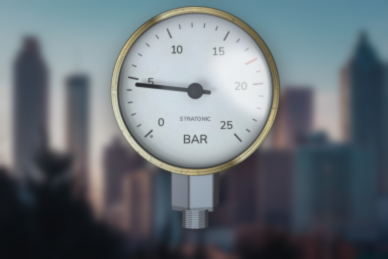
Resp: 4.5 bar
